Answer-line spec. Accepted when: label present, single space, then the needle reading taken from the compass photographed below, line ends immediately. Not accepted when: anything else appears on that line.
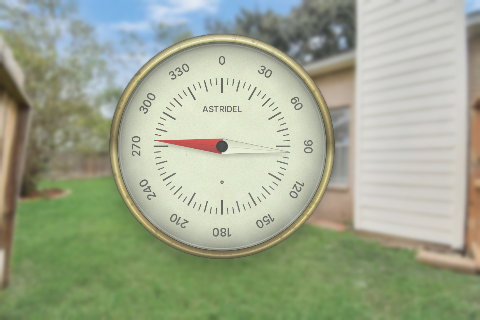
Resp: 275 °
